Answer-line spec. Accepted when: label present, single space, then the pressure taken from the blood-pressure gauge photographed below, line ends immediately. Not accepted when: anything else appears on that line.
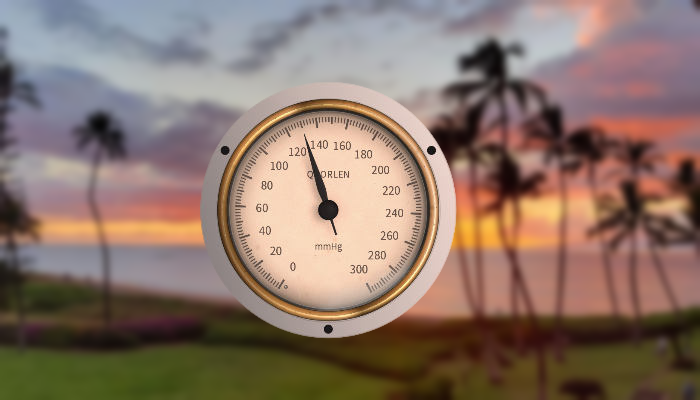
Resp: 130 mmHg
